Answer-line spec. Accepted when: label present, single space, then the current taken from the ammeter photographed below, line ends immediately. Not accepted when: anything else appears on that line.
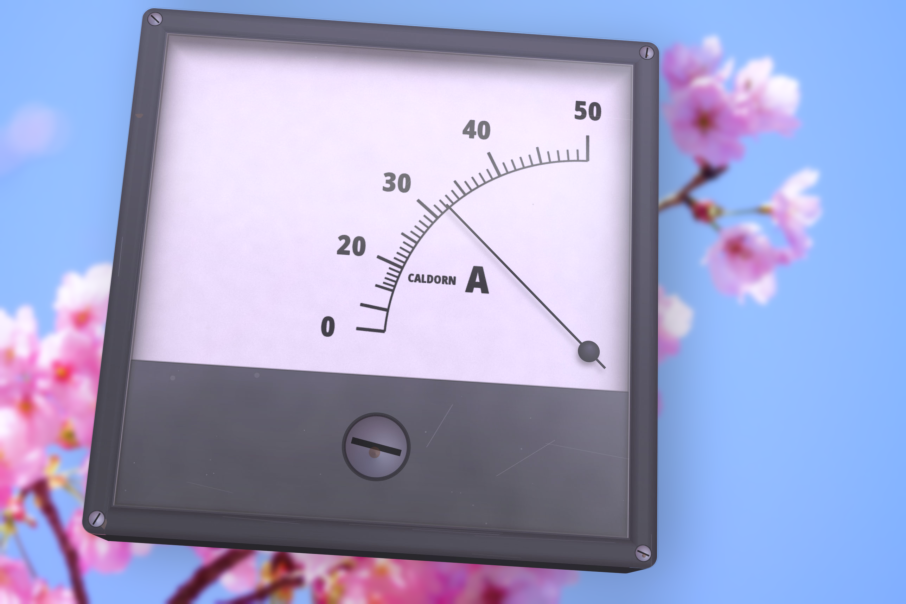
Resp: 32 A
